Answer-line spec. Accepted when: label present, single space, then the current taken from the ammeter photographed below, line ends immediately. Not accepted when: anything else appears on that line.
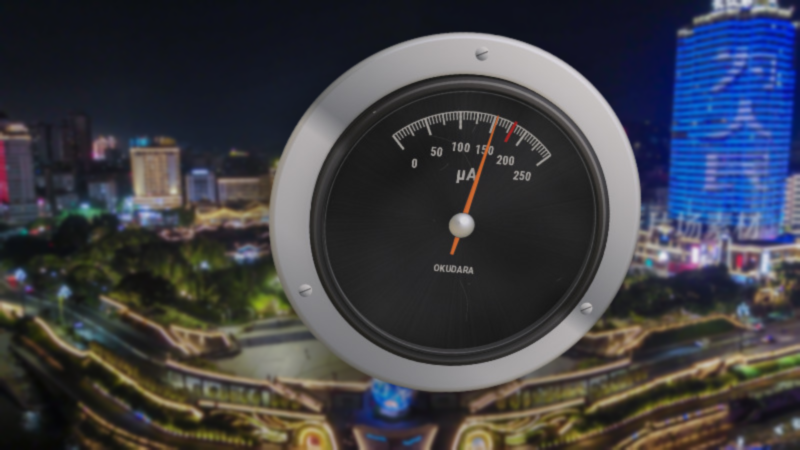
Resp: 150 µA
